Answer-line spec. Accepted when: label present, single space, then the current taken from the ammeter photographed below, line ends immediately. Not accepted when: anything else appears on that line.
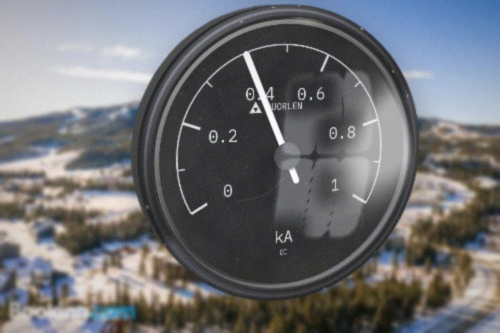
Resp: 0.4 kA
